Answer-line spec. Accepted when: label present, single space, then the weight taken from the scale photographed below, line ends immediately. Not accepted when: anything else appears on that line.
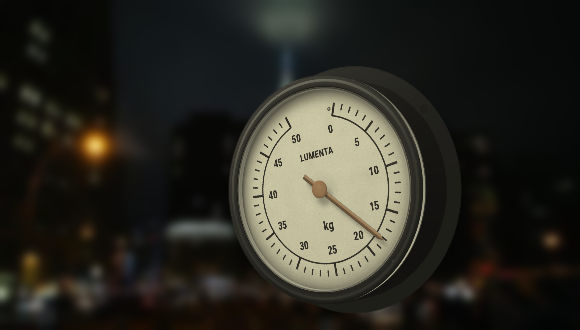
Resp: 18 kg
